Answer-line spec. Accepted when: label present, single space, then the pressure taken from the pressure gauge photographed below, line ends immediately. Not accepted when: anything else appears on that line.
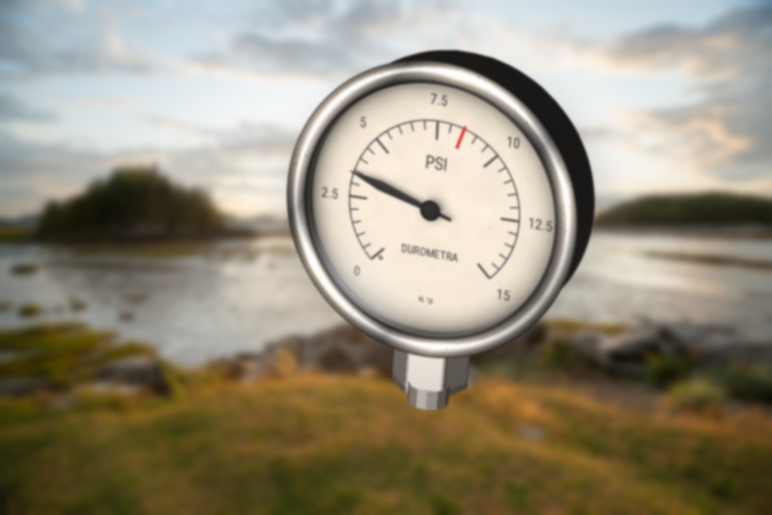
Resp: 3.5 psi
